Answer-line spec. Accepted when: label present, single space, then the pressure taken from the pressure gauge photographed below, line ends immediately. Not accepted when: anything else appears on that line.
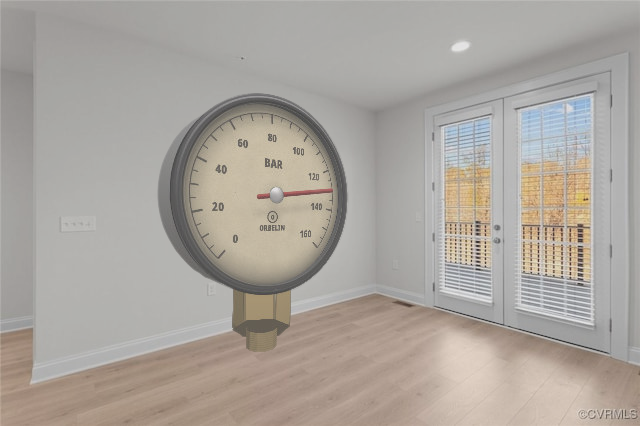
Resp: 130 bar
